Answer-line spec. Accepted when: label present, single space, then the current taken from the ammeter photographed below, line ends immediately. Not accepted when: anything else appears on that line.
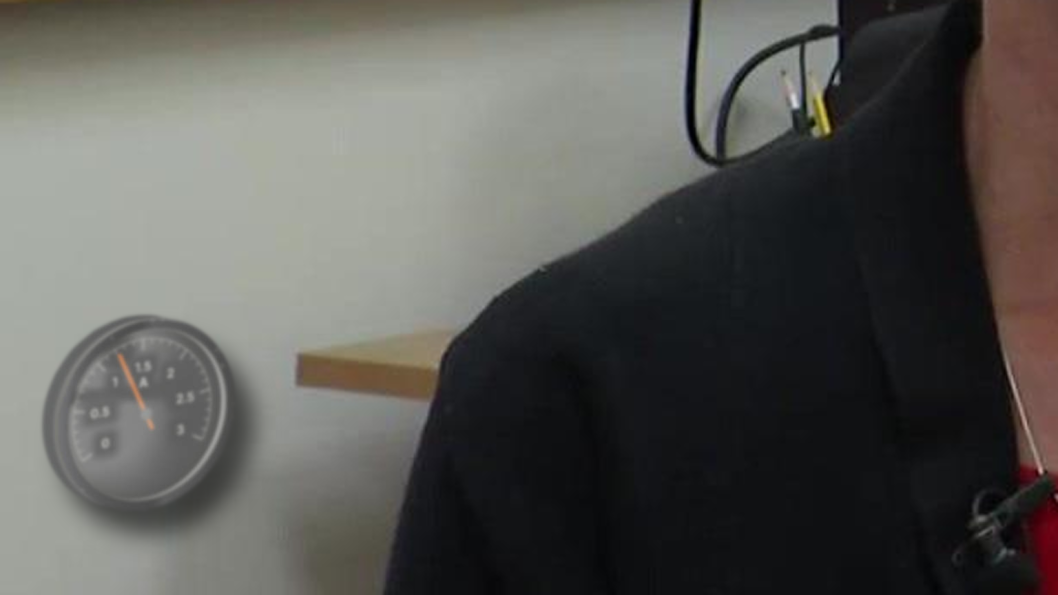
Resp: 1.2 A
